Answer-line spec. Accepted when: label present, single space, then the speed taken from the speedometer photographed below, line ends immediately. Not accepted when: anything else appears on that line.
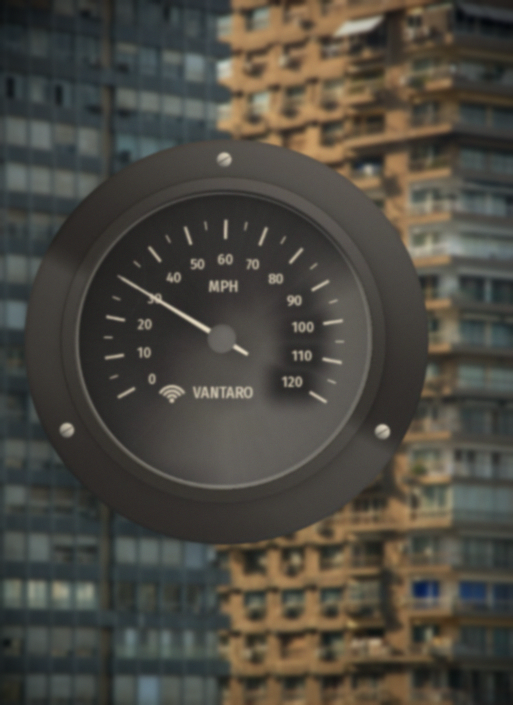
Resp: 30 mph
